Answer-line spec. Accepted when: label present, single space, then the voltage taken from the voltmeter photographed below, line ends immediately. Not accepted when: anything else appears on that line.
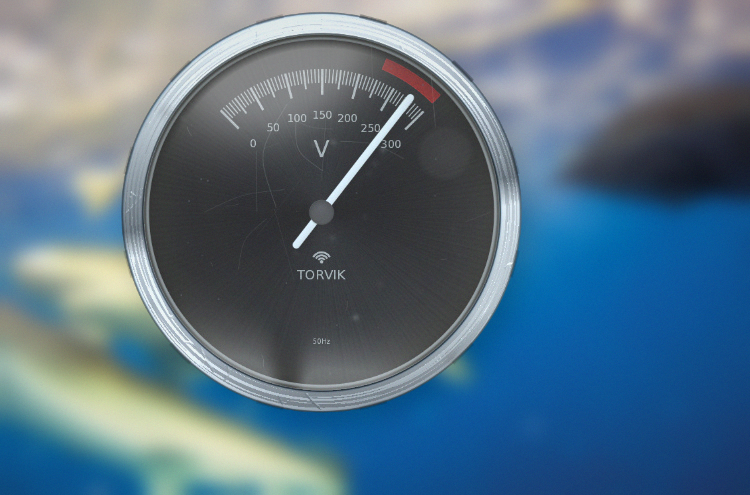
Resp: 275 V
